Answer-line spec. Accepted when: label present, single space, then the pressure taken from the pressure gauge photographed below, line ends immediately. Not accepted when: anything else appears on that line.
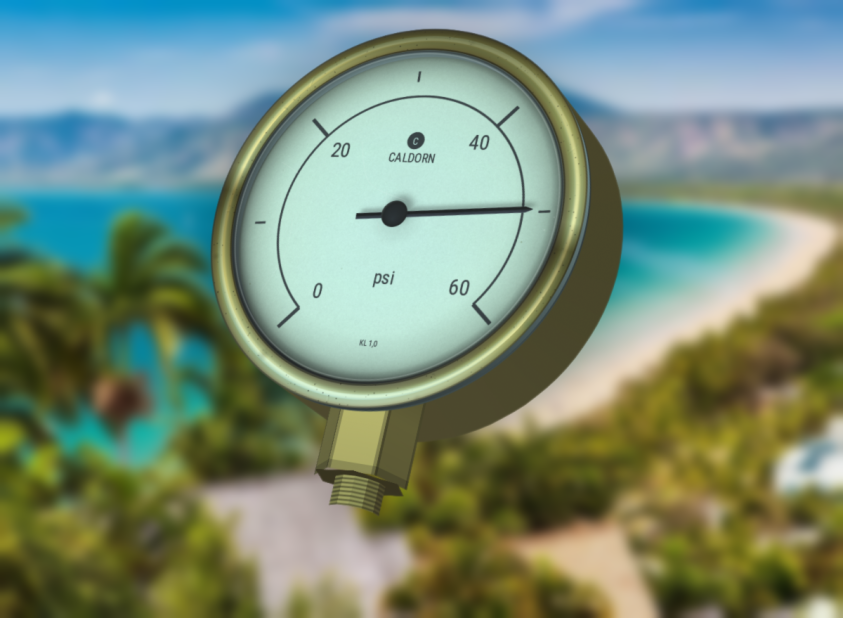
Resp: 50 psi
